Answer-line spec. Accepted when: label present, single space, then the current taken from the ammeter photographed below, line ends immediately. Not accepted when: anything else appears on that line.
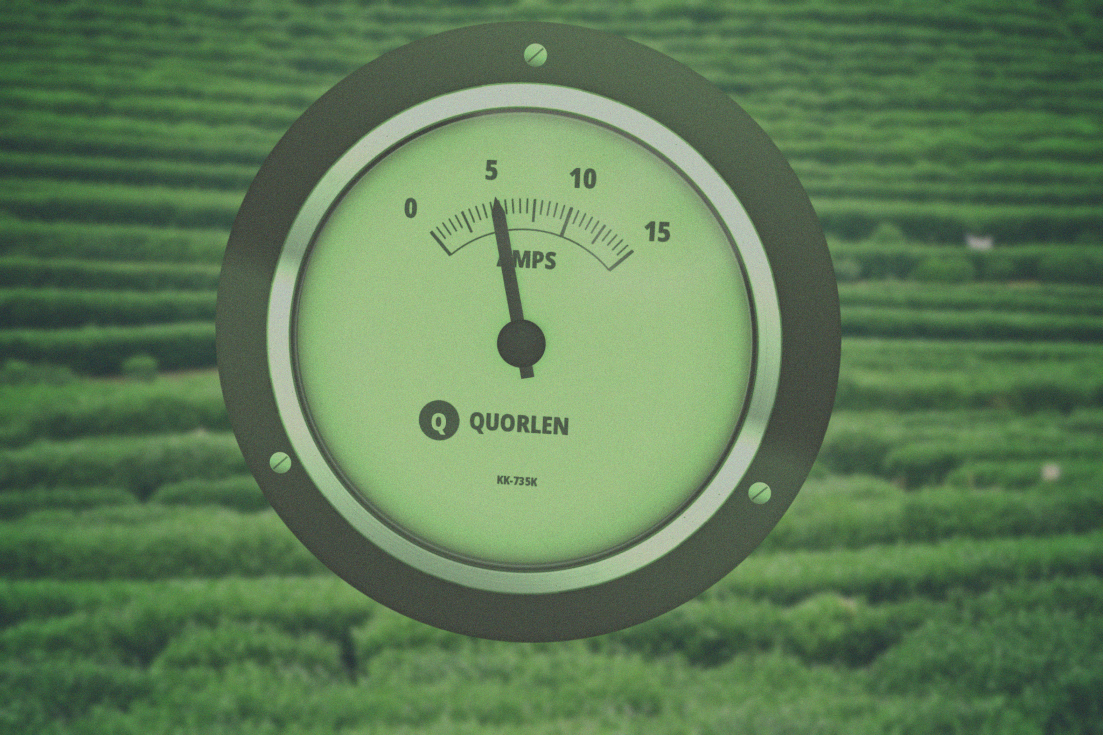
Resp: 5 A
